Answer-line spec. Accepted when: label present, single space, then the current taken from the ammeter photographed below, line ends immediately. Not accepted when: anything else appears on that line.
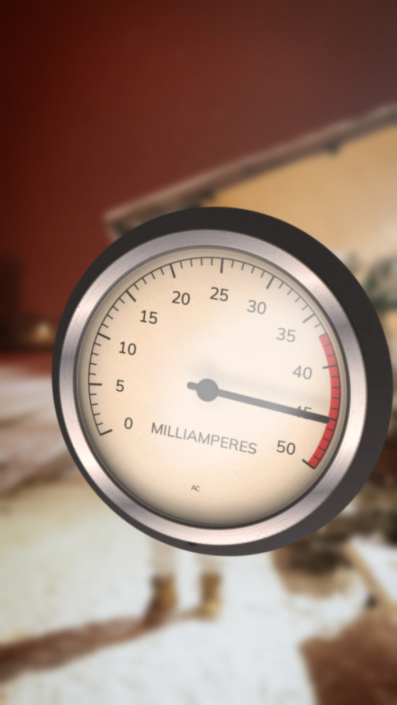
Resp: 45 mA
